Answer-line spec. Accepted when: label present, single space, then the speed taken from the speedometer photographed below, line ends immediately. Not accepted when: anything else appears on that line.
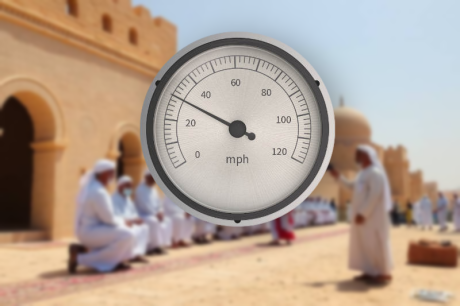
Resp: 30 mph
